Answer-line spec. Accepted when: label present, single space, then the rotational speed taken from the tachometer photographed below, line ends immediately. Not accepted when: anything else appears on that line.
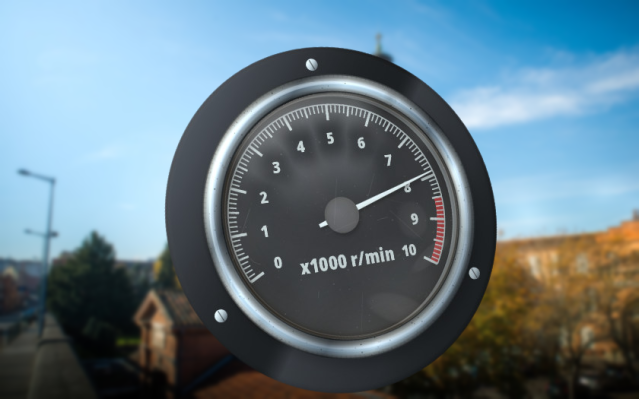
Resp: 7900 rpm
